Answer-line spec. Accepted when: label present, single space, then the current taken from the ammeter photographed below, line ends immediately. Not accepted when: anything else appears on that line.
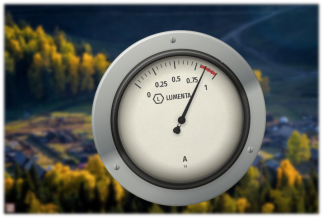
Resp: 0.85 A
